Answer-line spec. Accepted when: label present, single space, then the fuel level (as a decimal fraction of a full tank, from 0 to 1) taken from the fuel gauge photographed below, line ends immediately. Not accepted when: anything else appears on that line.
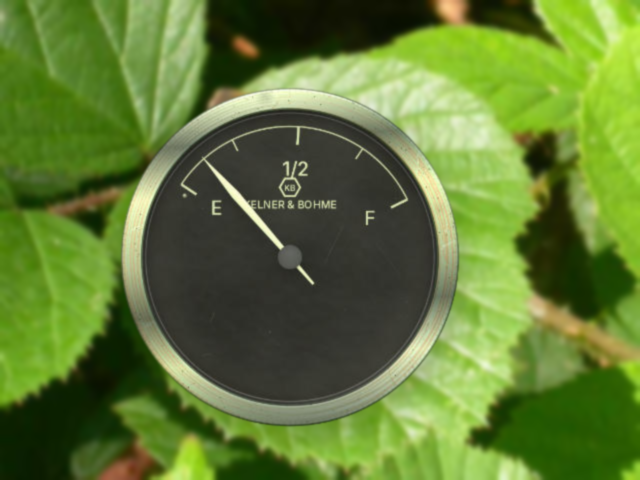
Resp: 0.125
